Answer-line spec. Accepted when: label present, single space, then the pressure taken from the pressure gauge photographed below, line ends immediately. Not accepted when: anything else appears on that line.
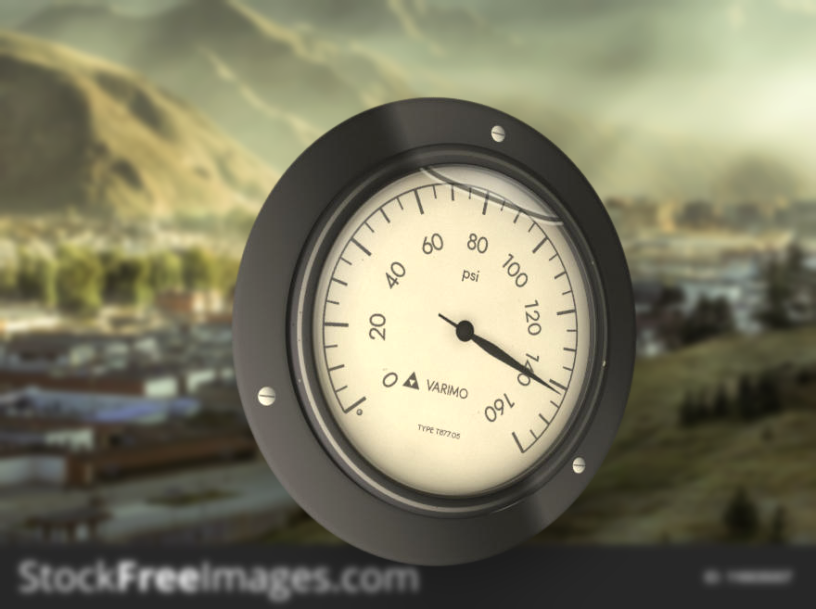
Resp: 142.5 psi
